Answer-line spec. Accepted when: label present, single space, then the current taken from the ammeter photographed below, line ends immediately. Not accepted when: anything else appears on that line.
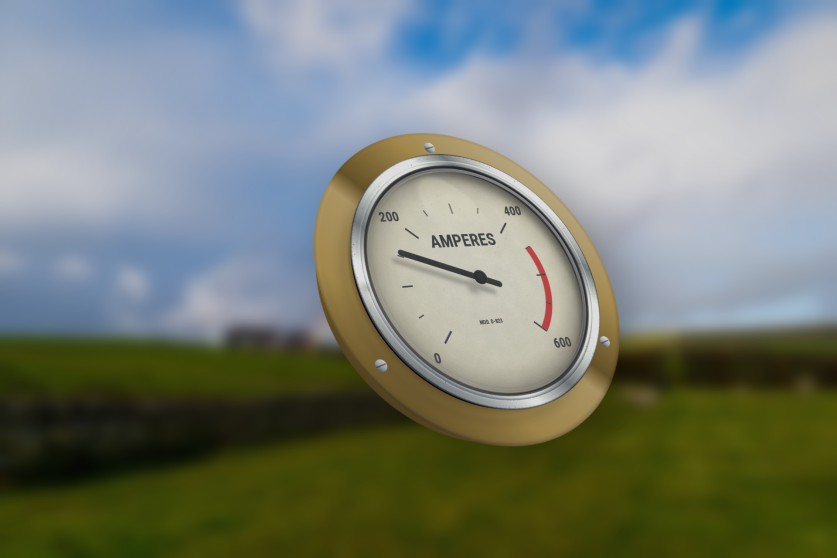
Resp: 150 A
